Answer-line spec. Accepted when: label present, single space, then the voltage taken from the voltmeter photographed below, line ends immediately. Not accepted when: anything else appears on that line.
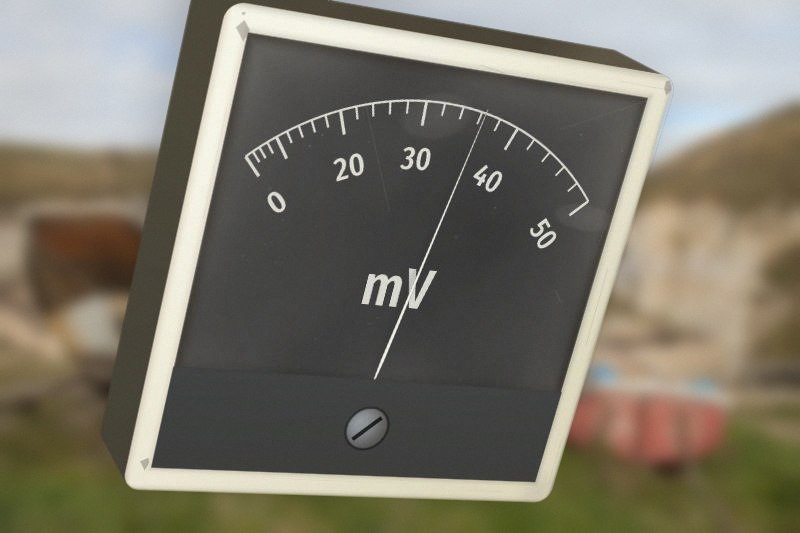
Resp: 36 mV
